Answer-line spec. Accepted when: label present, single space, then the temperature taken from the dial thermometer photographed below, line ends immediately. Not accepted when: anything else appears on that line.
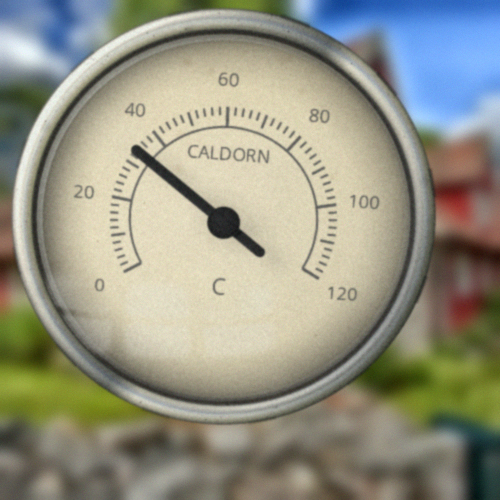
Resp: 34 °C
